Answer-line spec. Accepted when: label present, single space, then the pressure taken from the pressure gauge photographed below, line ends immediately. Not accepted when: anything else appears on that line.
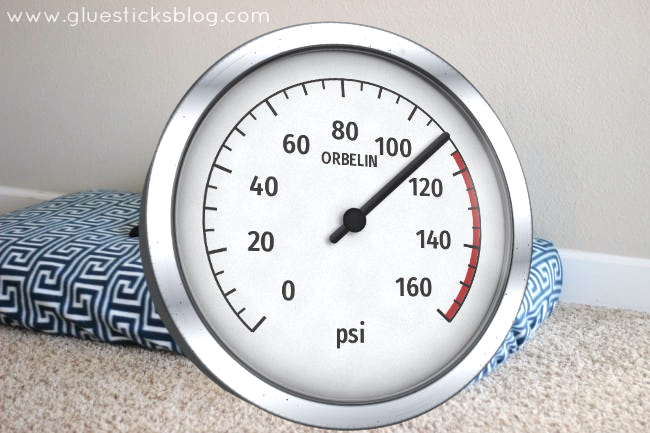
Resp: 110 psi
